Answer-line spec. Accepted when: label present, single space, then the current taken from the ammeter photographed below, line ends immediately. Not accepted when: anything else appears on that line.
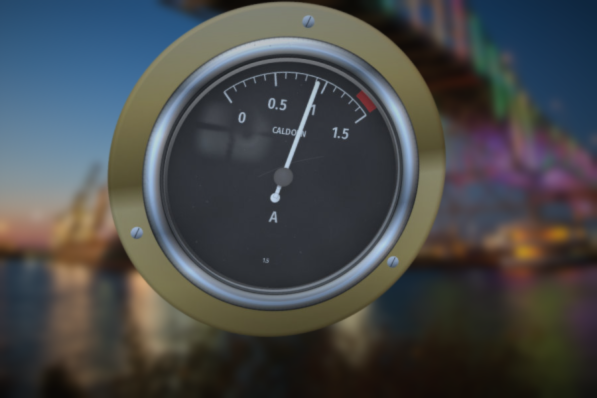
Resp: 0.9 A
